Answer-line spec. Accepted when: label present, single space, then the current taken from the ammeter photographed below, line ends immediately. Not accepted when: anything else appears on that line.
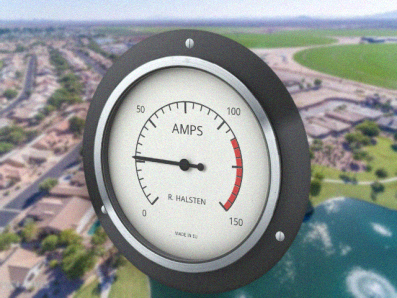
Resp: 27.5 A
